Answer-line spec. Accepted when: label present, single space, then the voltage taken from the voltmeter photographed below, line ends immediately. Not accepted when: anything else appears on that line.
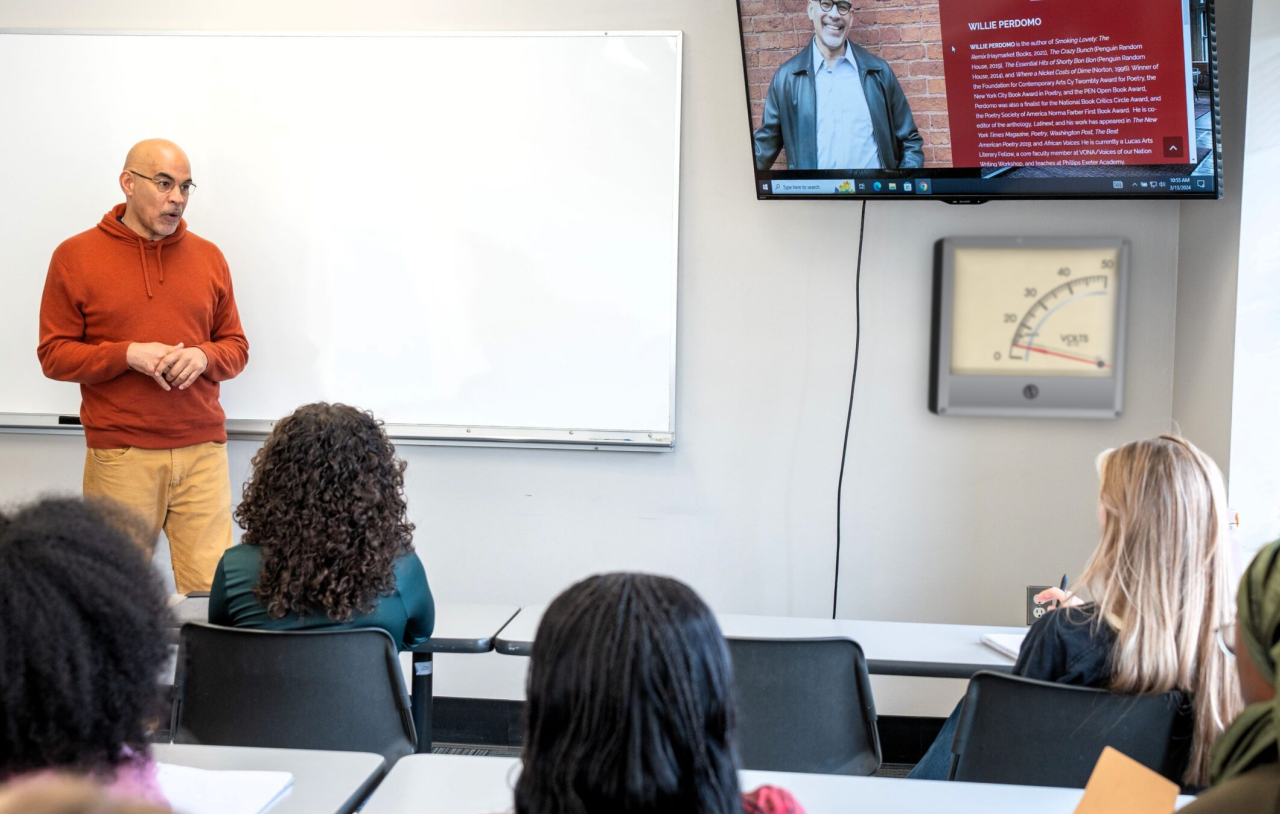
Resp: 10 V
